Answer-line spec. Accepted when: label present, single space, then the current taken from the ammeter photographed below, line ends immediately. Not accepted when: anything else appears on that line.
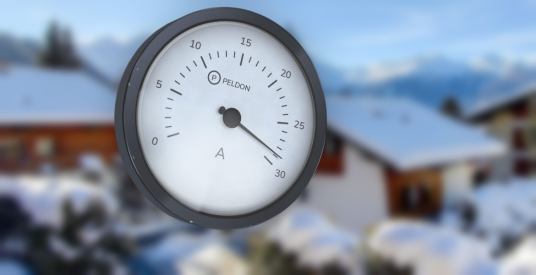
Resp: 29 A
